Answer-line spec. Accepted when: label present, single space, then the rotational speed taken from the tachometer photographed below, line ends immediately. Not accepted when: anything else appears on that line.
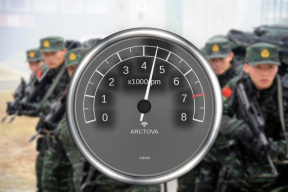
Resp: 4500 rpm
